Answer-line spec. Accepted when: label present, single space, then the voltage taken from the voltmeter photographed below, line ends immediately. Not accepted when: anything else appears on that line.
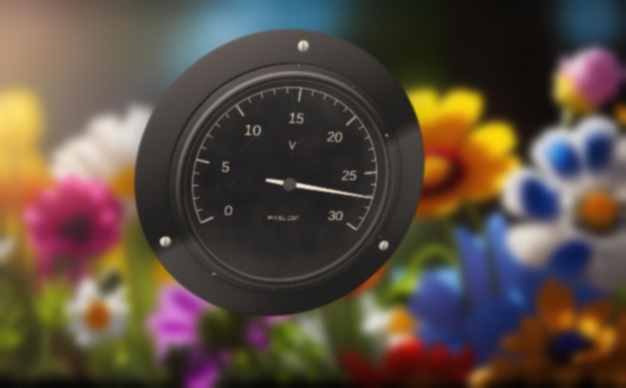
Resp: 27 V
